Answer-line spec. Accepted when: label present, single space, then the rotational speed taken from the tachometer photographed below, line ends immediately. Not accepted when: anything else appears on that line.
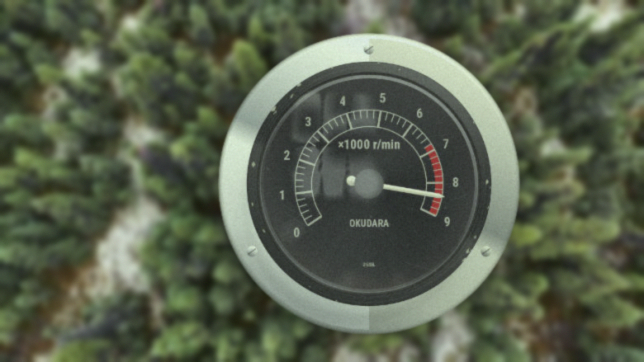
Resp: 8400 rpm
